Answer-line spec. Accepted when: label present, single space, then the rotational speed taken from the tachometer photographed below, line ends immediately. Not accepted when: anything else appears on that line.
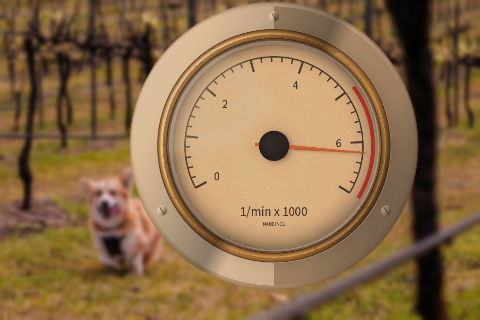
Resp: 6200 rpm
